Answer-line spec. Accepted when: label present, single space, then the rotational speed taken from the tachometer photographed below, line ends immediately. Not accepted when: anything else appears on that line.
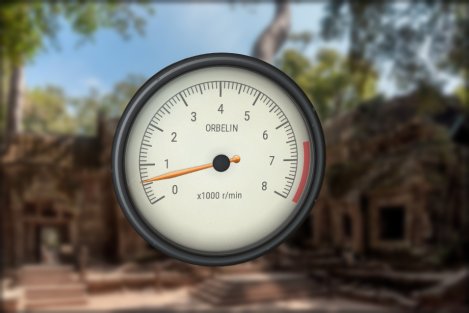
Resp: 600 rpm
